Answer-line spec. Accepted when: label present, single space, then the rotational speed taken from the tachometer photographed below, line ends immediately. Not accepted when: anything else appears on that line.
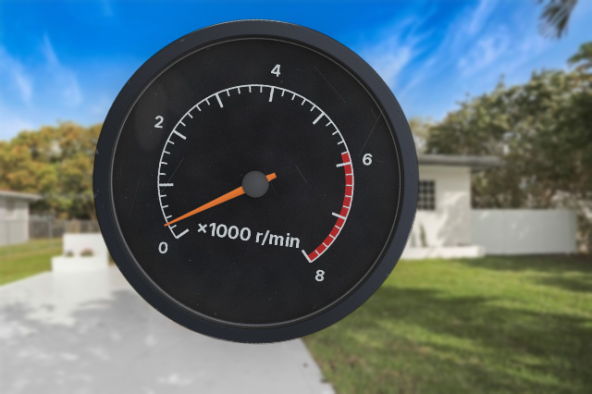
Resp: 300 rpm
